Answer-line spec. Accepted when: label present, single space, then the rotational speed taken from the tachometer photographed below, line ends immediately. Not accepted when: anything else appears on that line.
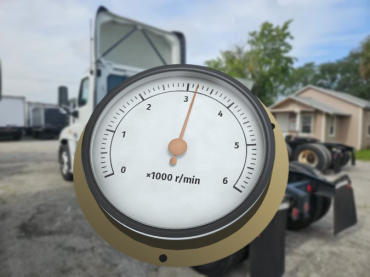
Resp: 3200 rpm
